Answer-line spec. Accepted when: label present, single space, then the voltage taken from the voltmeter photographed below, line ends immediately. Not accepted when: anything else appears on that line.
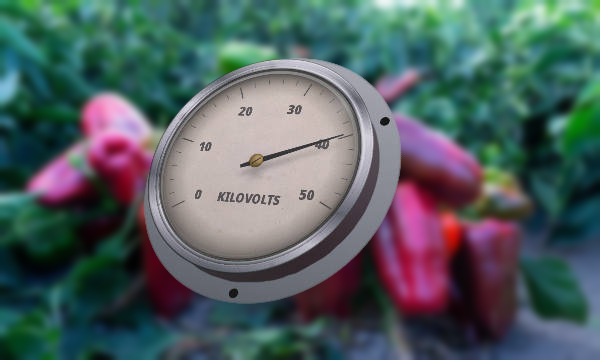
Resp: 40 kV
